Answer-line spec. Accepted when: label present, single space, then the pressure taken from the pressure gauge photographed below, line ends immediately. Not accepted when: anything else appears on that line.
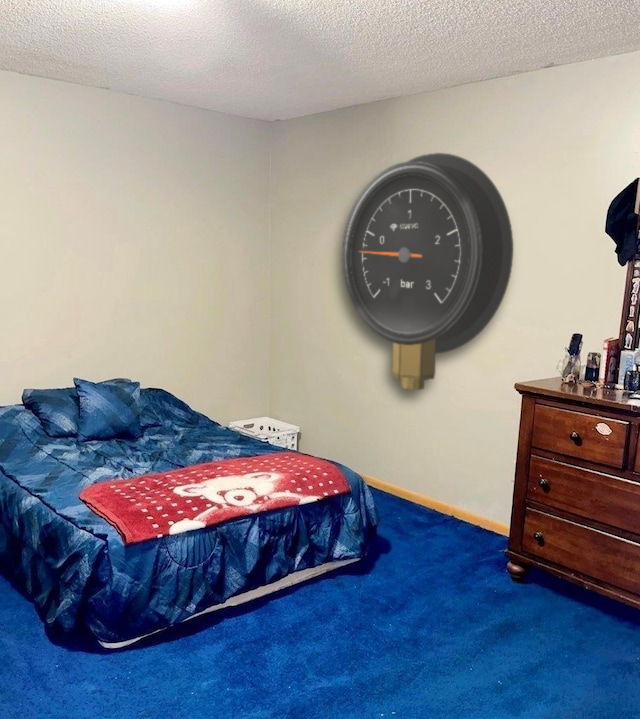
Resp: -0.3 bar
